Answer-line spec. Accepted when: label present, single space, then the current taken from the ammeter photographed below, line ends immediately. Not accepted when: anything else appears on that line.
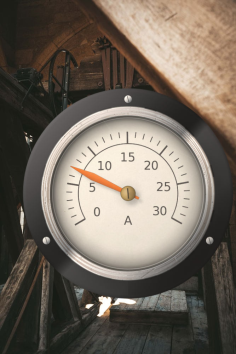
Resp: 7 A
